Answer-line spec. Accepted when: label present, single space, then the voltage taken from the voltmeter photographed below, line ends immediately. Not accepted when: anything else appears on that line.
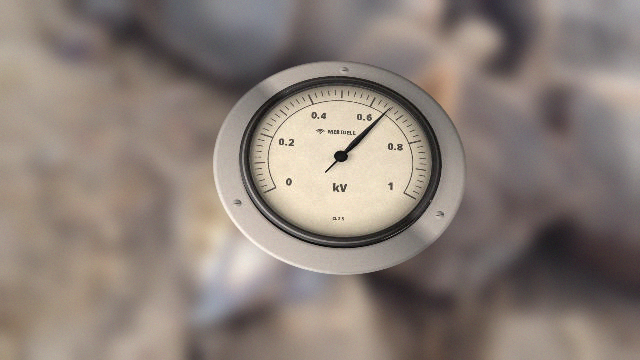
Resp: 0.66 kV
